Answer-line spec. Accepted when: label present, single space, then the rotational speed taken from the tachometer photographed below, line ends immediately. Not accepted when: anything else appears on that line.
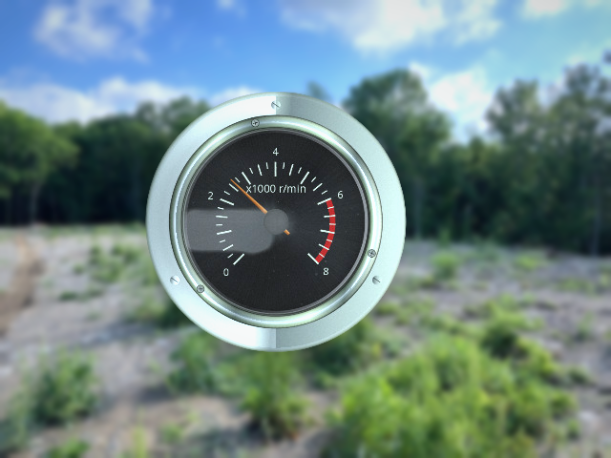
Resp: 2625 rpm
